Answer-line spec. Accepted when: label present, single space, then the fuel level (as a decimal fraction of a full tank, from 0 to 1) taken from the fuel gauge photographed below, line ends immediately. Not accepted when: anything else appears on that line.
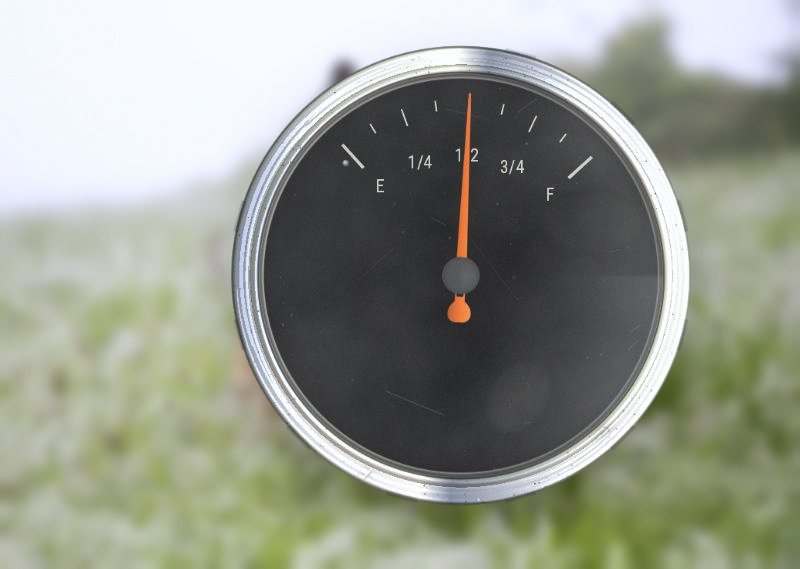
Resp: 0.5
